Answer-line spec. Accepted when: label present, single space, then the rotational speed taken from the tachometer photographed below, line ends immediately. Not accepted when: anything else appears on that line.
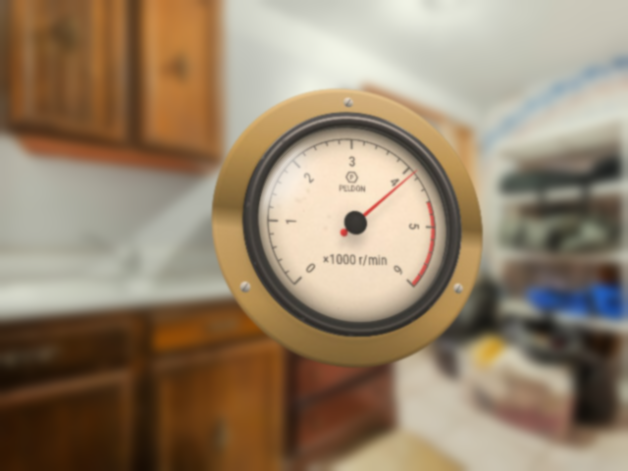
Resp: 4100 rpm
